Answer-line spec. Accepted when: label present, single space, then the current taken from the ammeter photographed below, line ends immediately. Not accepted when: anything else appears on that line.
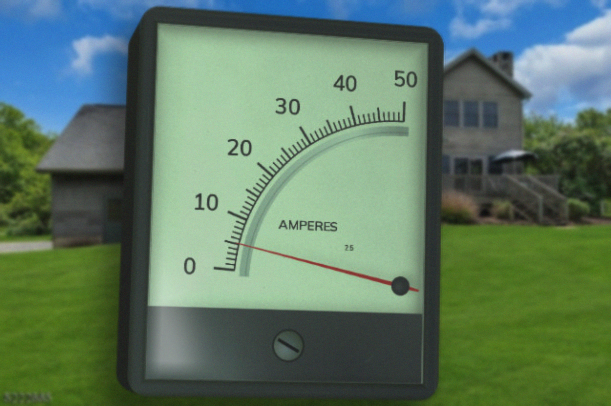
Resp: 5 A
